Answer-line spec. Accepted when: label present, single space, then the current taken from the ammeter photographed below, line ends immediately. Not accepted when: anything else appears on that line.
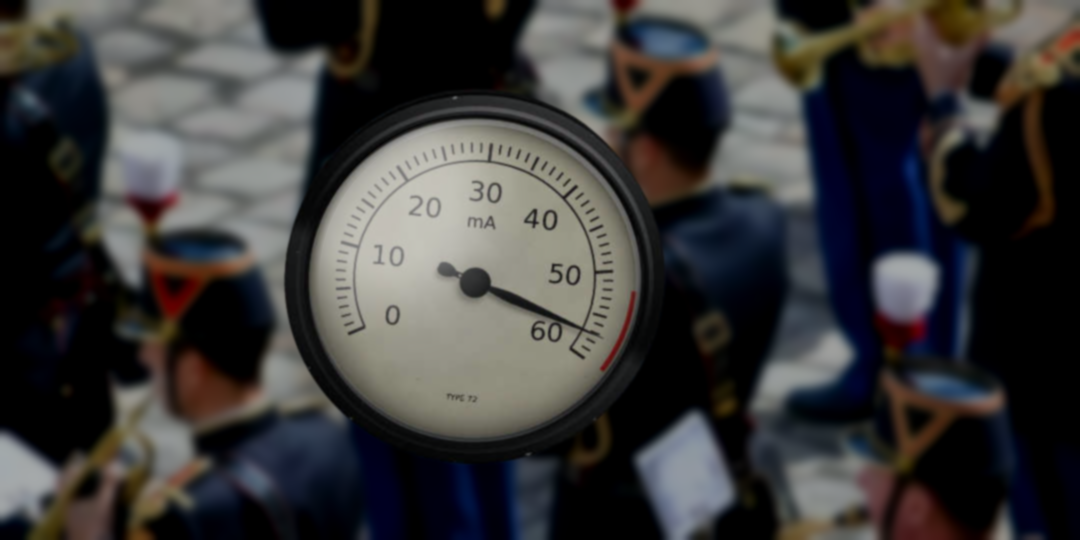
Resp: 57 mA
